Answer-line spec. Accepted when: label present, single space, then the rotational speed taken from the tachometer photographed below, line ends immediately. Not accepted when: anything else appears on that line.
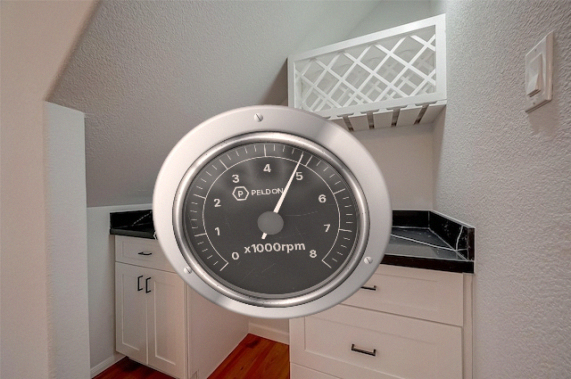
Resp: 4800 rpm
